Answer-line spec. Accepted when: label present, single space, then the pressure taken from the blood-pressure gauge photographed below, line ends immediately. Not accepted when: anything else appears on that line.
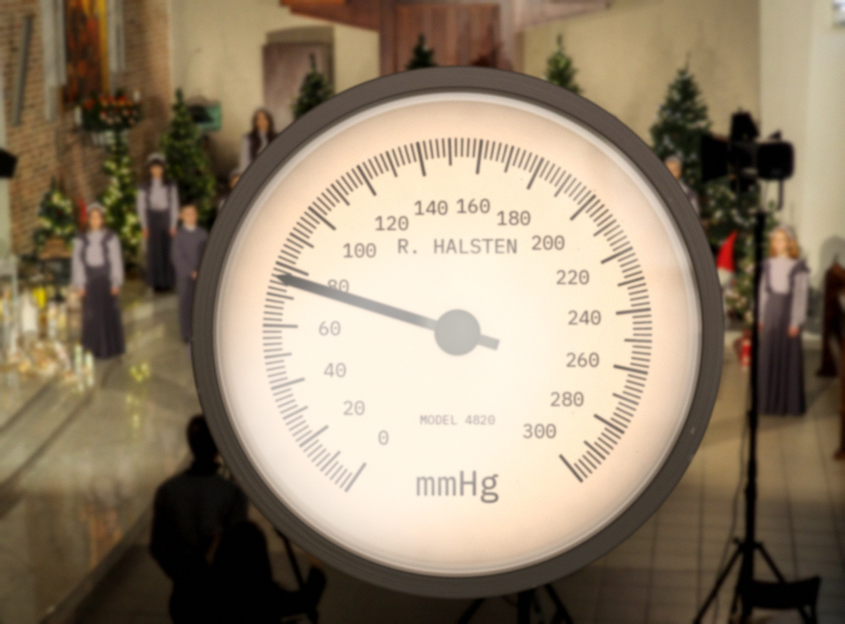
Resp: 76 mmHg
